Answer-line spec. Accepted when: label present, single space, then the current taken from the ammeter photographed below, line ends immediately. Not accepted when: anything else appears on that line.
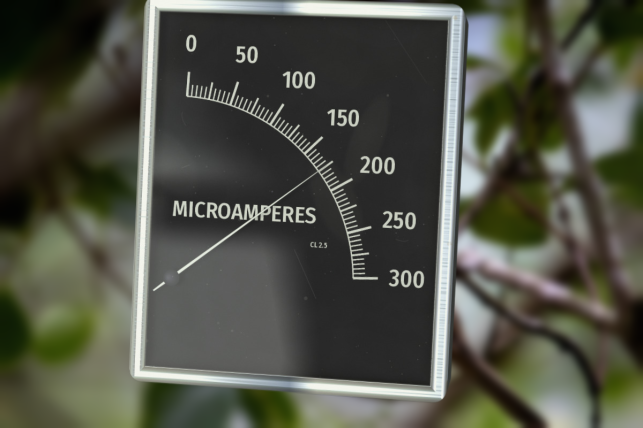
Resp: 175 µA
